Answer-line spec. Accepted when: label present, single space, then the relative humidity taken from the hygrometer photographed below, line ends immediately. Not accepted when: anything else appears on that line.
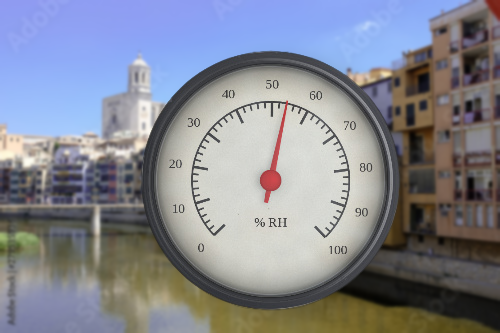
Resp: 54 %
